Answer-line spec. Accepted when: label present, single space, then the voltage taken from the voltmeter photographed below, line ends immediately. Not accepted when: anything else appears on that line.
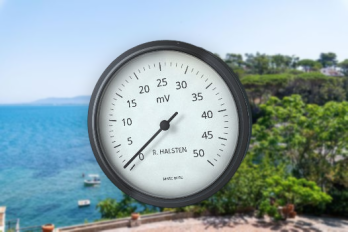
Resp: 1 mV
